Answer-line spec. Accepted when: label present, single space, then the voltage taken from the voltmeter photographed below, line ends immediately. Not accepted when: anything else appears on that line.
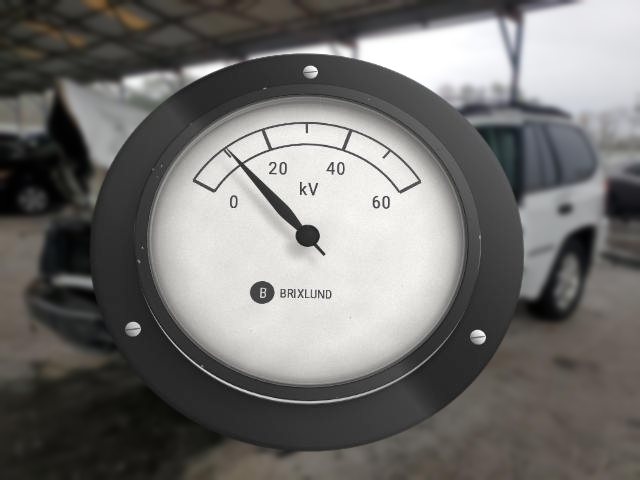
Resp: 10 kV
